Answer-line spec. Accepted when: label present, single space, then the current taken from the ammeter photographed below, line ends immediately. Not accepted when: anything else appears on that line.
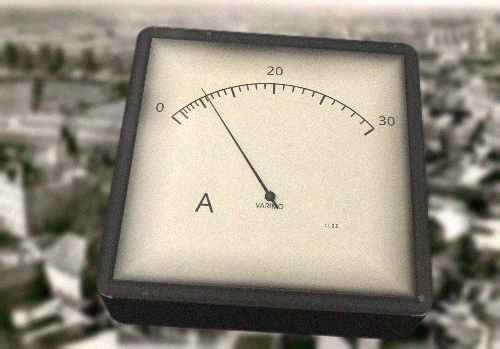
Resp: 11 A
